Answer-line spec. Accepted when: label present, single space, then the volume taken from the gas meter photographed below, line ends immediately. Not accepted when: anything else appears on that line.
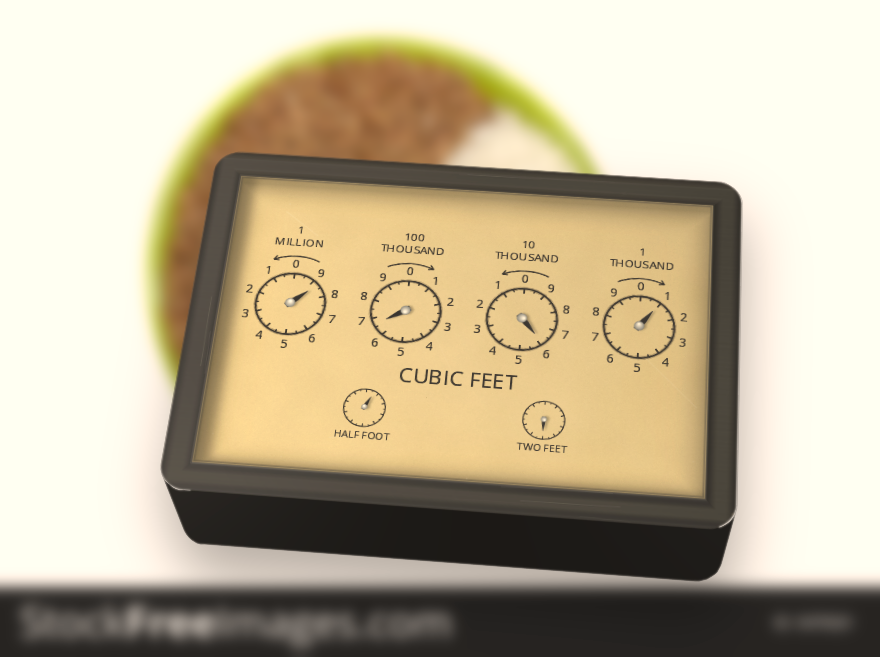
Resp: 866100 ft³
